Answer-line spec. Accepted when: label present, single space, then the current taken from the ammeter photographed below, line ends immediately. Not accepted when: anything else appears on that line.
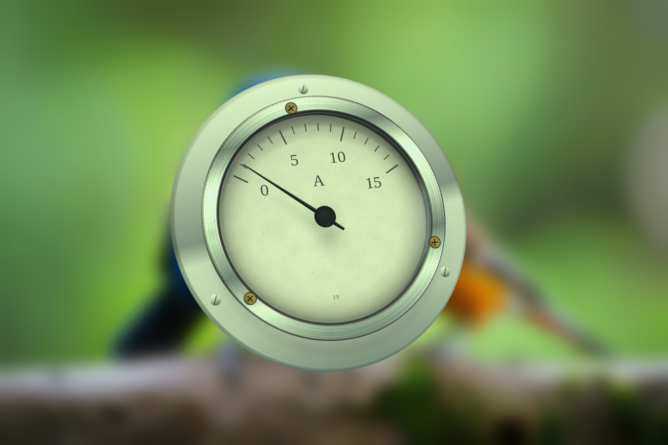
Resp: 1 A
